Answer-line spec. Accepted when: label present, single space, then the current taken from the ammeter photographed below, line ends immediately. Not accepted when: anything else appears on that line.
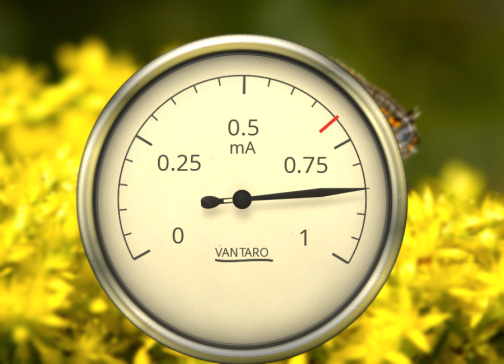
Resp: 0.85 mA
